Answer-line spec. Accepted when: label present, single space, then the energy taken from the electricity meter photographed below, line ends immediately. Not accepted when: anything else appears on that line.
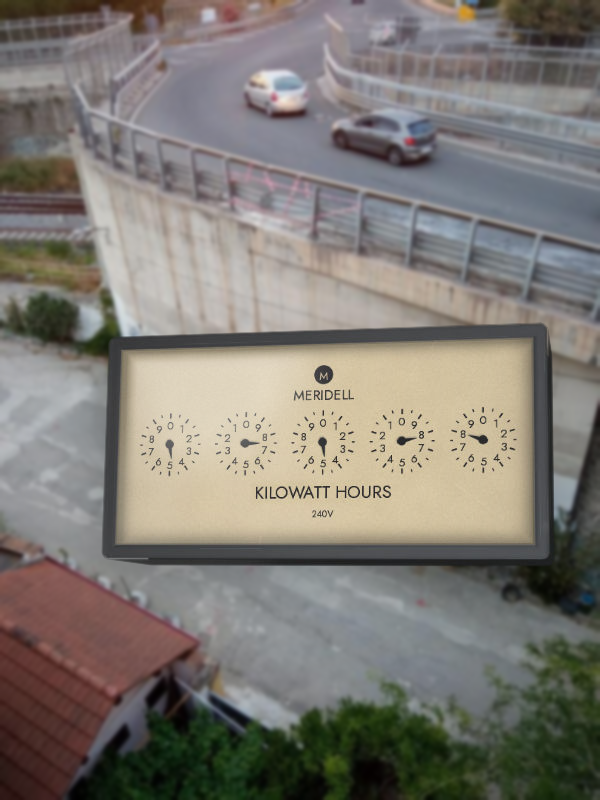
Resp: 47478 kWh
